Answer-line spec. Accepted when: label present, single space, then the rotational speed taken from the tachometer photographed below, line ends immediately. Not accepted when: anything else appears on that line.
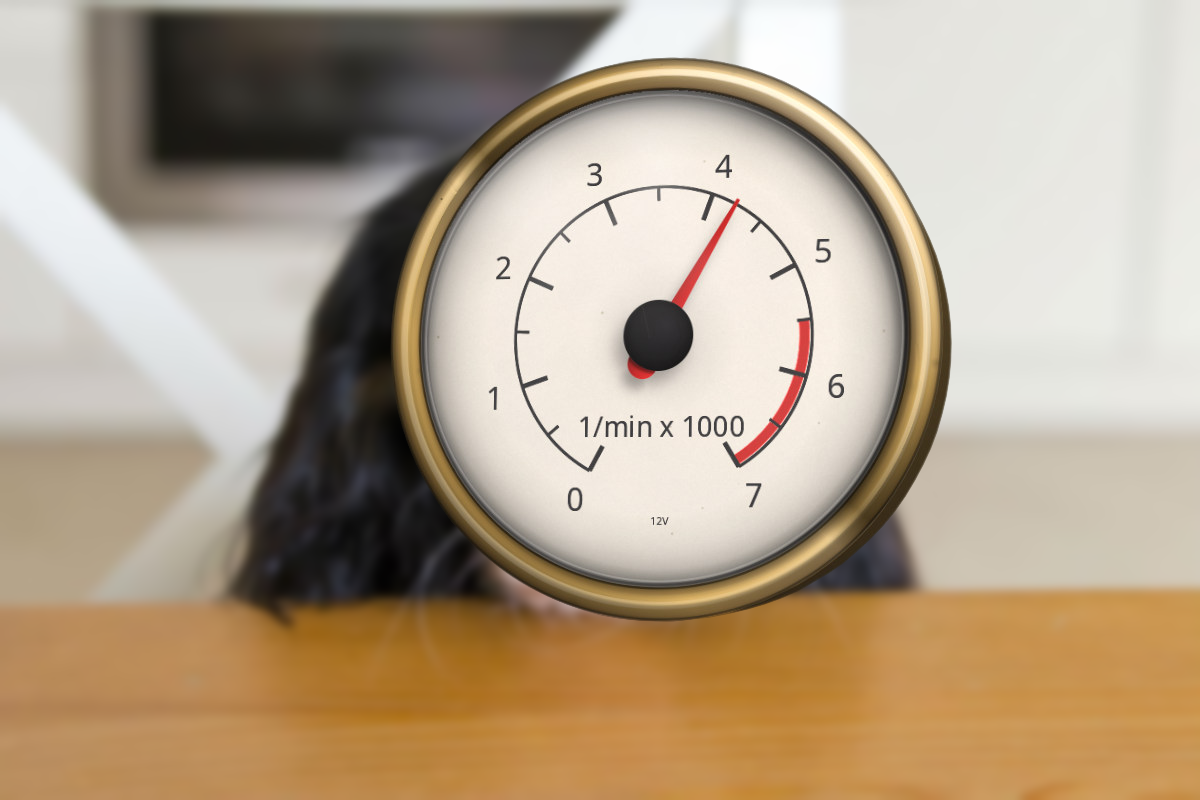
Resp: 4250 rpm
